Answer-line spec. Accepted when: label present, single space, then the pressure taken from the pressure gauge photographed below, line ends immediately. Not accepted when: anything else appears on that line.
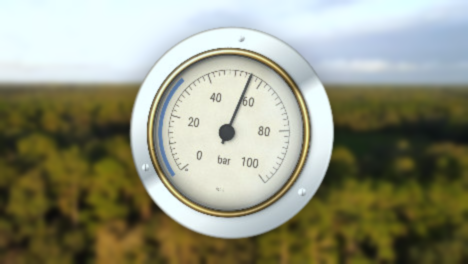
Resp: 56 bar
